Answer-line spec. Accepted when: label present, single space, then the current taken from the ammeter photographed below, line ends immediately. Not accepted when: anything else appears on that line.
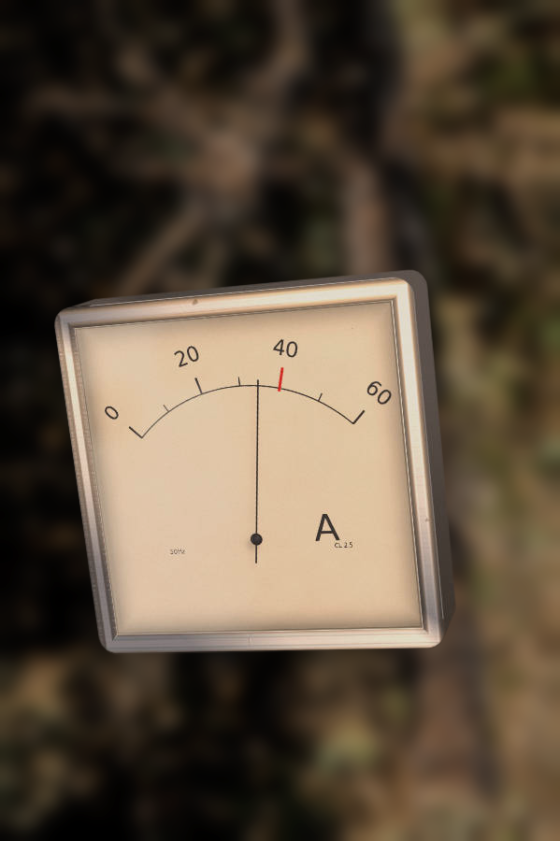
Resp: 35 A
